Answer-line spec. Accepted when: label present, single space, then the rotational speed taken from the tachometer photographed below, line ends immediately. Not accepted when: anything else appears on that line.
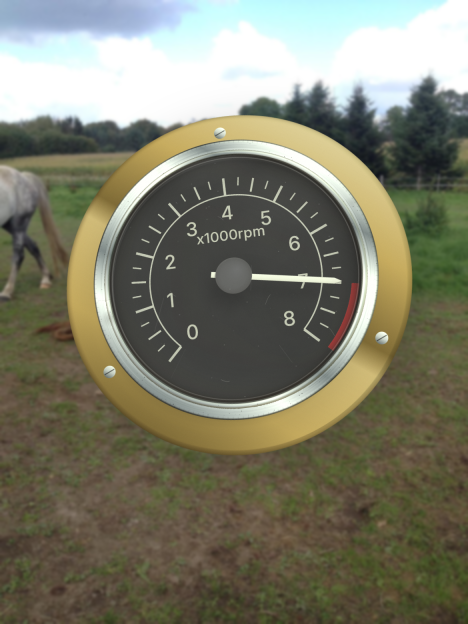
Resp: 7000 rpm
